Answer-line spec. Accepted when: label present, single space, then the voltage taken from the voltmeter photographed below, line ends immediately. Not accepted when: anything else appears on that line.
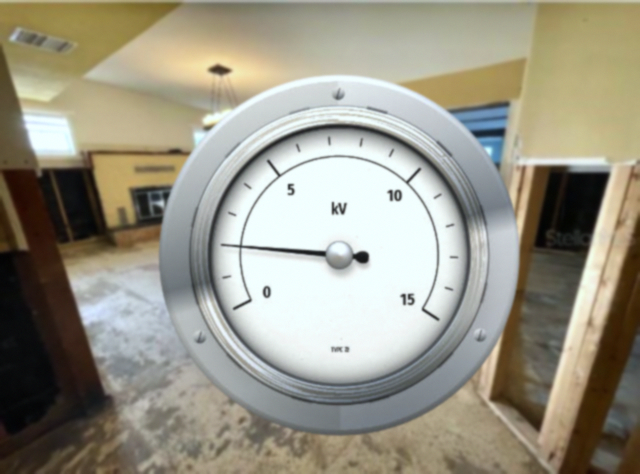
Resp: 2 kV
